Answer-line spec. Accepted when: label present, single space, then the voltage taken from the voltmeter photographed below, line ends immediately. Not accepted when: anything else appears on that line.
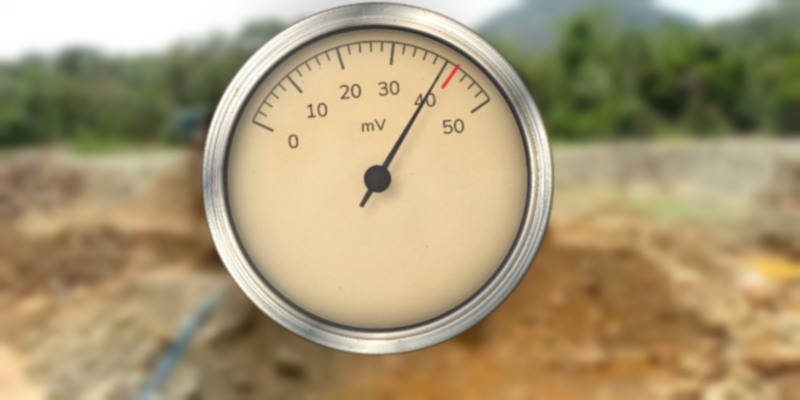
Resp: 40 mV
